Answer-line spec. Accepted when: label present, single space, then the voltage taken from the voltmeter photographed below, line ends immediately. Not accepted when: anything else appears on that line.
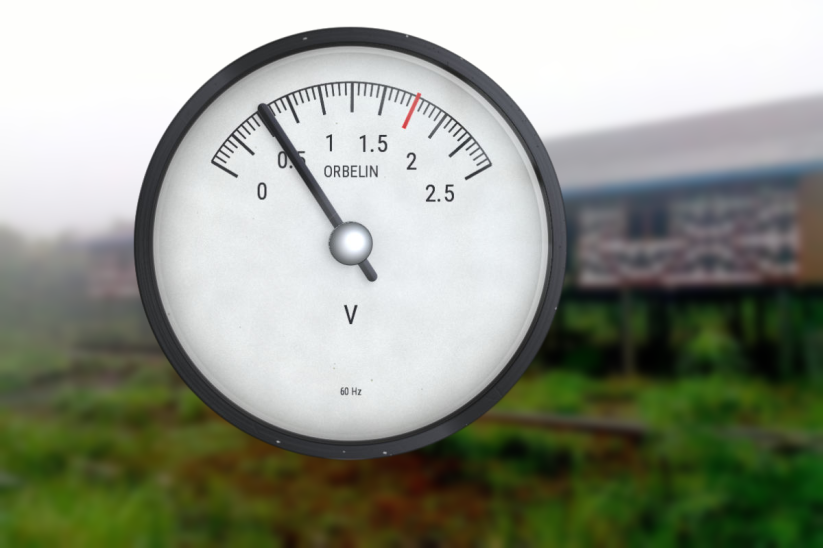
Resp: 0.55 V
